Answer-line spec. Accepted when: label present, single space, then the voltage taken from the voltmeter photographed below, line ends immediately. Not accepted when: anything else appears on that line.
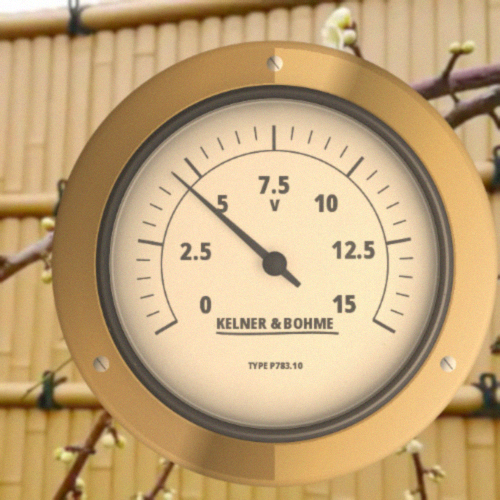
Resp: 4.5 V
